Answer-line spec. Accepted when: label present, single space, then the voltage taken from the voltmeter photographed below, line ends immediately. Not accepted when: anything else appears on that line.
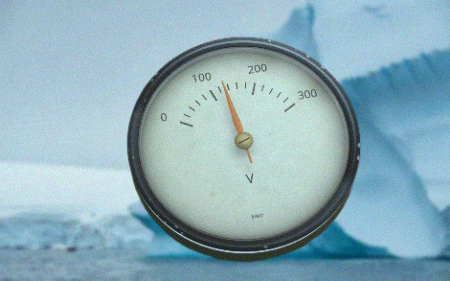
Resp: 130 V
